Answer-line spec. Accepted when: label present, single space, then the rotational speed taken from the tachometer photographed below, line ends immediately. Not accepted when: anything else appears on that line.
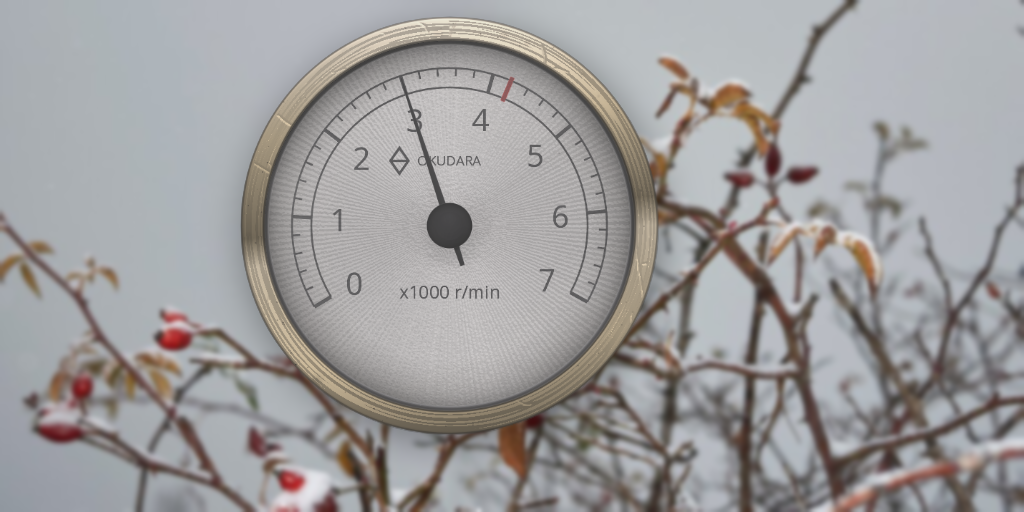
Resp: 3000 rpm
